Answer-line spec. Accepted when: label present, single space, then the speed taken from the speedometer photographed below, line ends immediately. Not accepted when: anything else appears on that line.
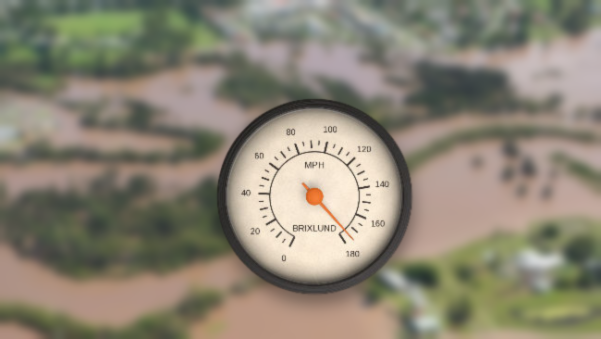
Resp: 175 mph
